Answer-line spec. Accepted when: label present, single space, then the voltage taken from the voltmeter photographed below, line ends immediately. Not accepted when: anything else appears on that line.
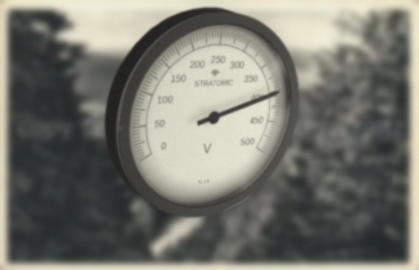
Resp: 400 V
